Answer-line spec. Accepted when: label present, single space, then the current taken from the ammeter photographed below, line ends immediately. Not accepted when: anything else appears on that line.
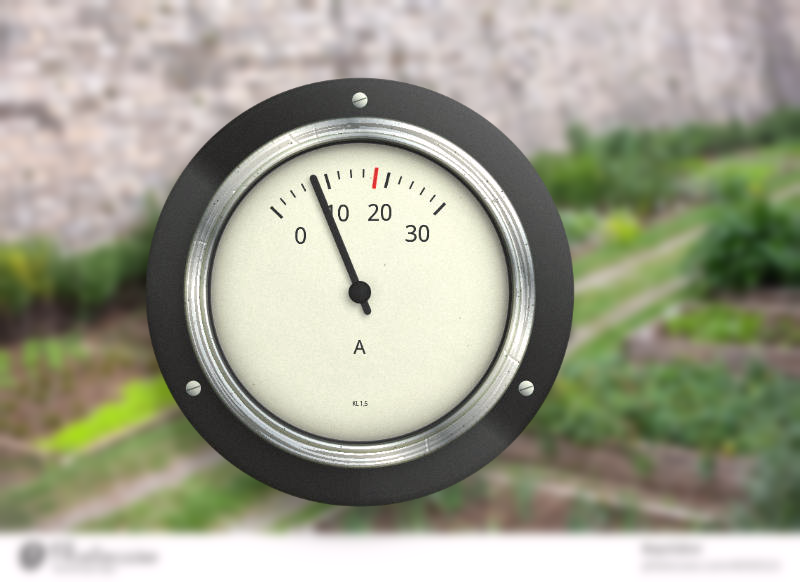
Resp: 8 A
